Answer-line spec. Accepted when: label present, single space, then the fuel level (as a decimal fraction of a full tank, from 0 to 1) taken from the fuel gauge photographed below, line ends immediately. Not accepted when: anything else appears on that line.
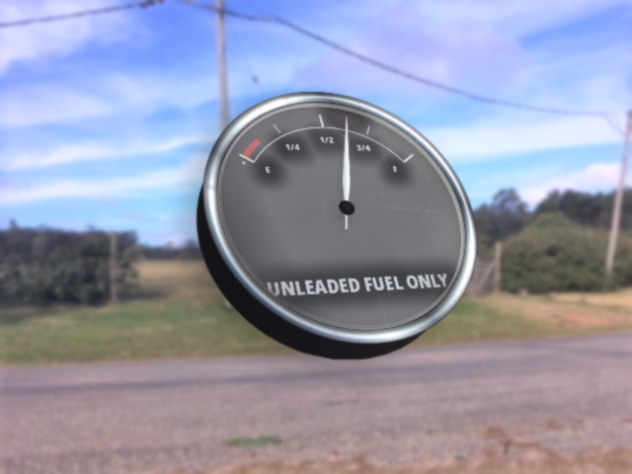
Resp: 0.625
